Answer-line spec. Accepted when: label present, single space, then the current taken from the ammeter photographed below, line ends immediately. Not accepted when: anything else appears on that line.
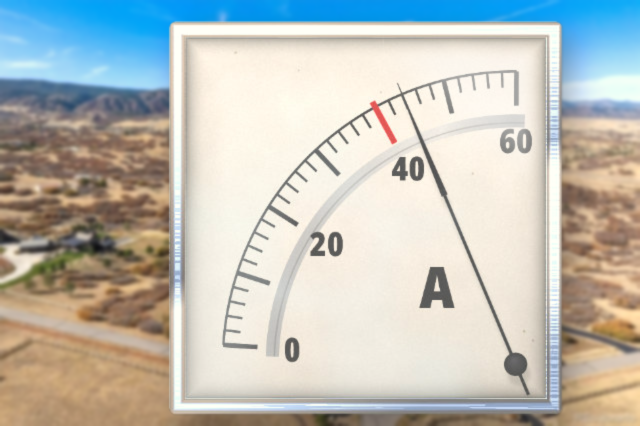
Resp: 44 A
